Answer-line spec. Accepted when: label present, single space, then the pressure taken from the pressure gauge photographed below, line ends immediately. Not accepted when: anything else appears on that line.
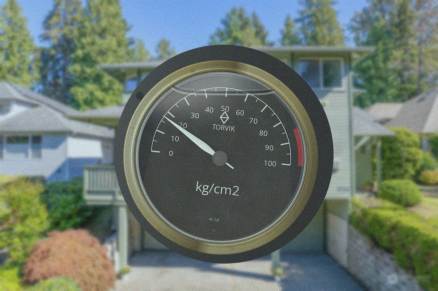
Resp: 17.5 kg/cm²
